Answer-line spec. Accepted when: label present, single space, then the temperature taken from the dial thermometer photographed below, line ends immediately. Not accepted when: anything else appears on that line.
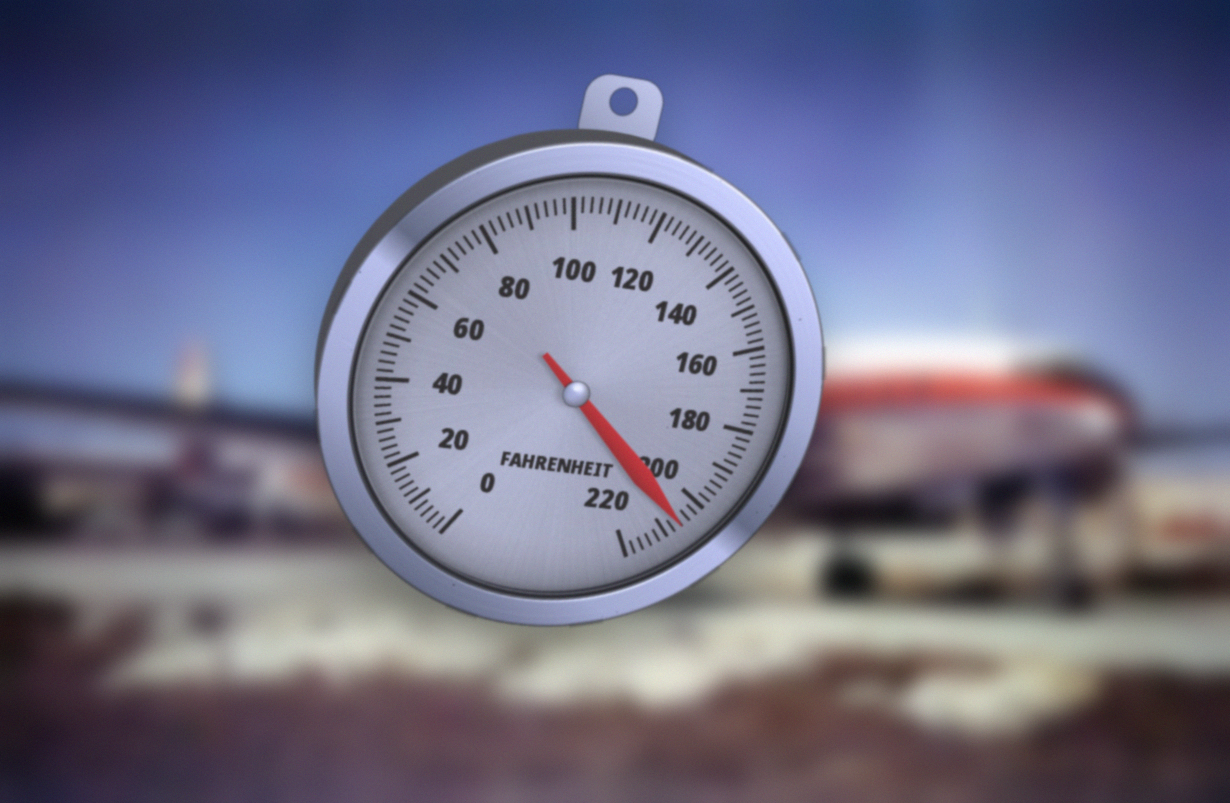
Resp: 206 °F
